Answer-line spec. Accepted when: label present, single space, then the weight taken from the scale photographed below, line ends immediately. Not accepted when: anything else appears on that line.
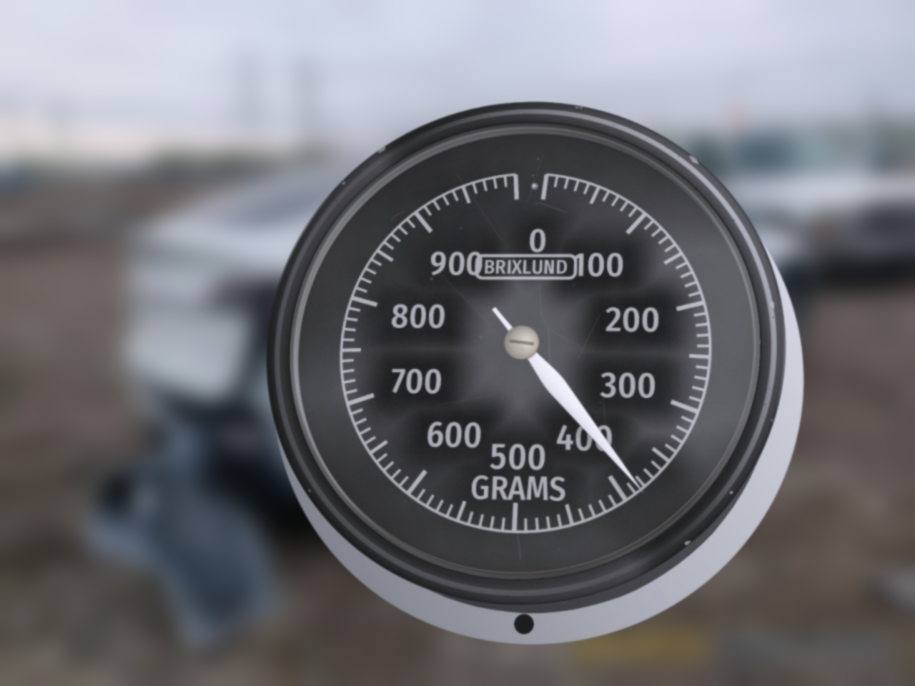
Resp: 385 g
